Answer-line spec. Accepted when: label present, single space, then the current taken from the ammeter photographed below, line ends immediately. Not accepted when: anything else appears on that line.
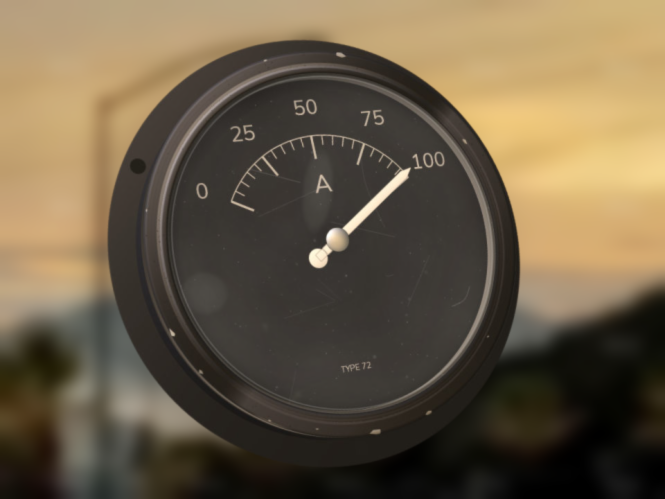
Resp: 97.5 A
